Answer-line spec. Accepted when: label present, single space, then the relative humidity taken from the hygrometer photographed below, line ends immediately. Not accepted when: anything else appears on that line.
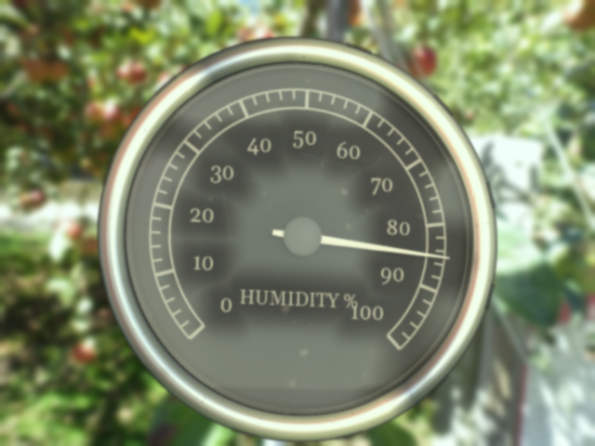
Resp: 85 %
